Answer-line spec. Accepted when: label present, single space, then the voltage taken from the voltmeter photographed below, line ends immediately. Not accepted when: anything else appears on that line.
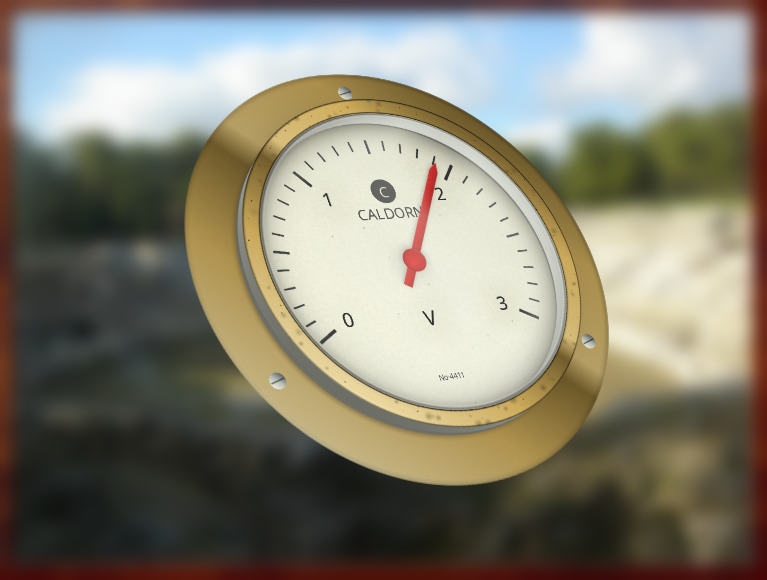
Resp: 1.9 V
